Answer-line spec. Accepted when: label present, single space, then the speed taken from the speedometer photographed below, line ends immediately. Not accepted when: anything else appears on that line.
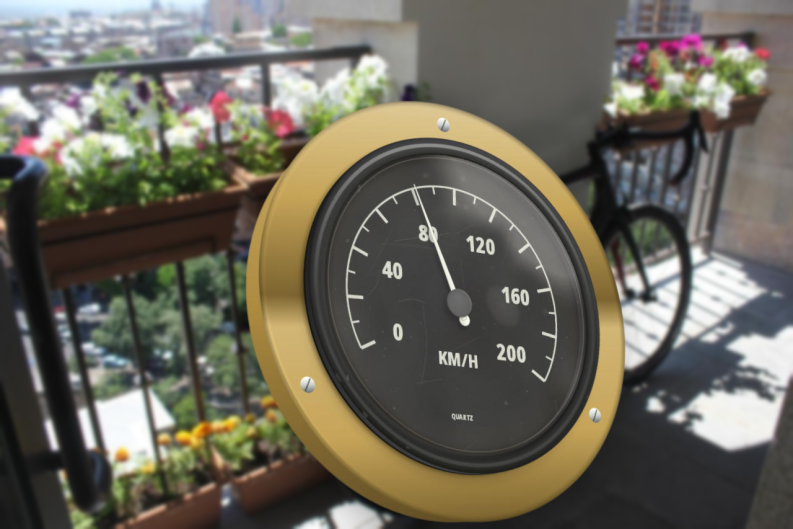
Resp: 80 km/h
